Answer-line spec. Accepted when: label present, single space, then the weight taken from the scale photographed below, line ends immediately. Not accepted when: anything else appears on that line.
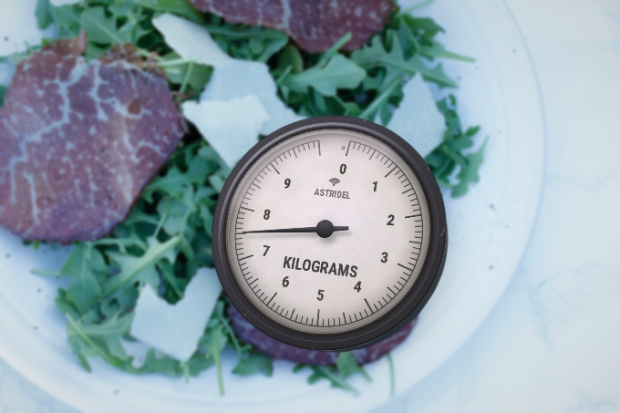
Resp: 7.5 kg
